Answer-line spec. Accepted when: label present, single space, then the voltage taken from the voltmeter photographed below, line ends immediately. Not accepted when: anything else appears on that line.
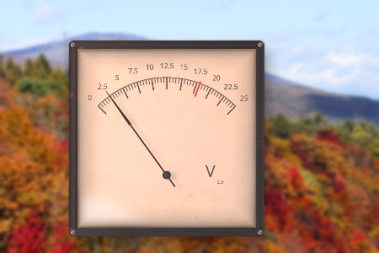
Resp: 2.5 V
